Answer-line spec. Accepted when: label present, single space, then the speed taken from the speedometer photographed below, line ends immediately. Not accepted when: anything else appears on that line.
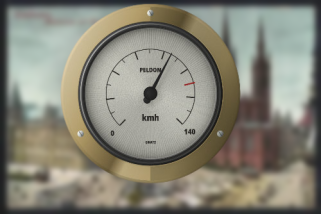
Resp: 85 km/h
